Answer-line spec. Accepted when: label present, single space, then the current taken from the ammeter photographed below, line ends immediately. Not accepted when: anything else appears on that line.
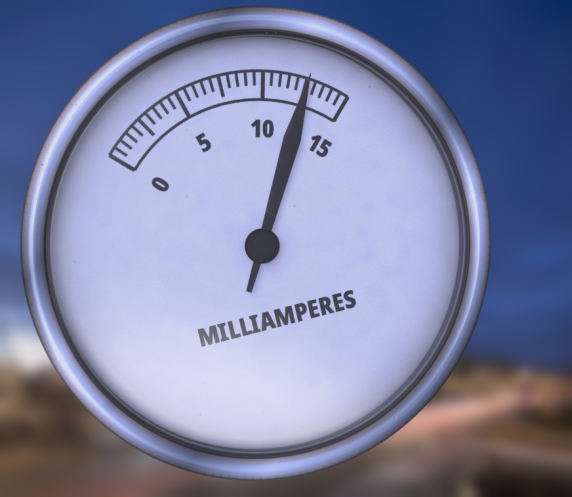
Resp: 12.5 mA
